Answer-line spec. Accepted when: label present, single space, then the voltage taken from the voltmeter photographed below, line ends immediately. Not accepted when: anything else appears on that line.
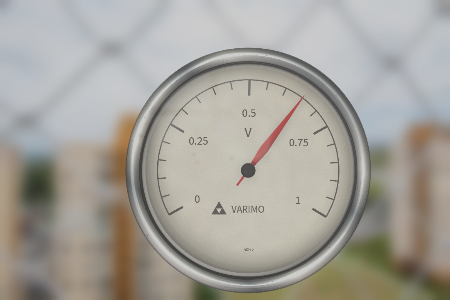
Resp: 0.65 V
